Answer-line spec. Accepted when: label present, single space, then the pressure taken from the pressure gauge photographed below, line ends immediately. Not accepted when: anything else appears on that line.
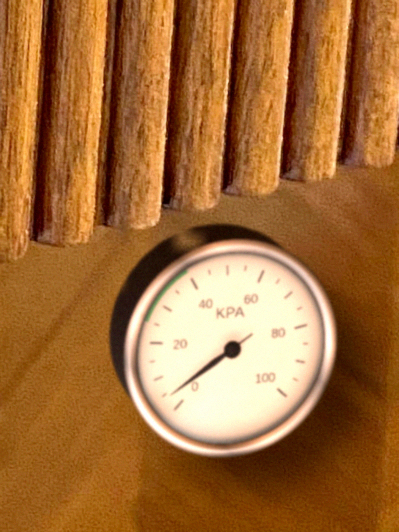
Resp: 5 kPa
